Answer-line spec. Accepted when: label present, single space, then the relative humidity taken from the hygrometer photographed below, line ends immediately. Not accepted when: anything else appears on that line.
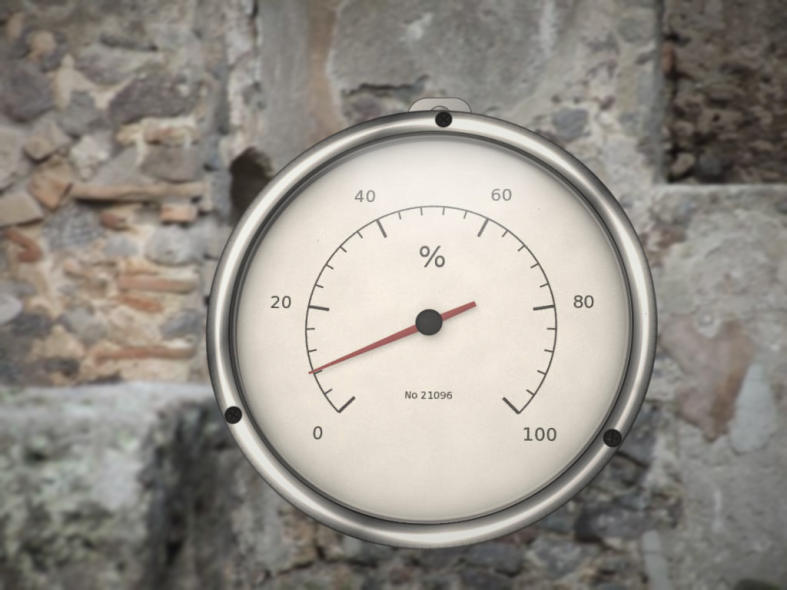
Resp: 8 %
